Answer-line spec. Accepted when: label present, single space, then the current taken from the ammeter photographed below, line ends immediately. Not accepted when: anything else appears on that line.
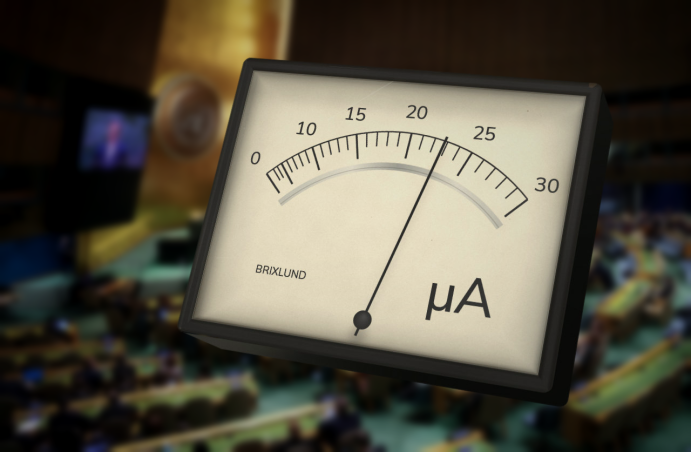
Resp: 23 µA
